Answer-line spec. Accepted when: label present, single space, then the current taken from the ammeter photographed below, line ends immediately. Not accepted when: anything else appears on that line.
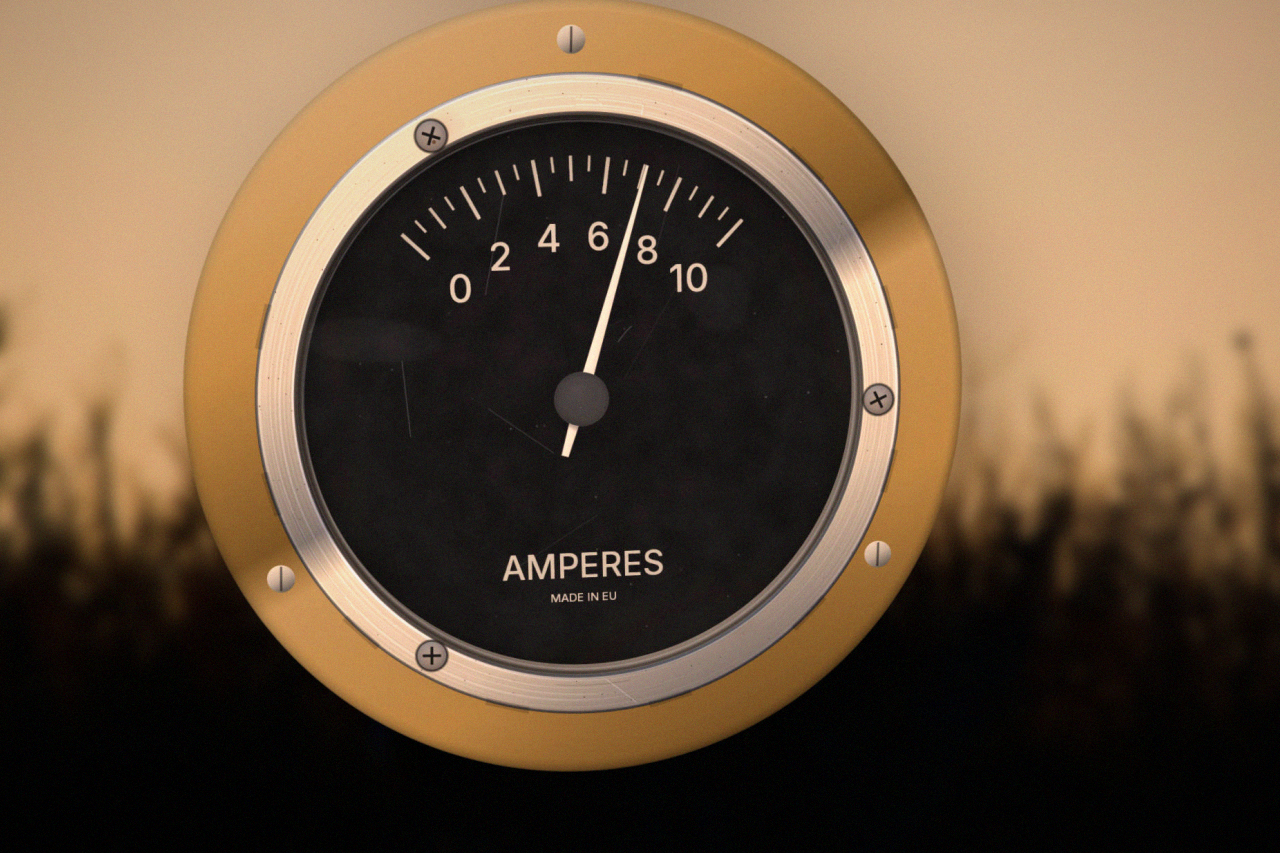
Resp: 7 A
